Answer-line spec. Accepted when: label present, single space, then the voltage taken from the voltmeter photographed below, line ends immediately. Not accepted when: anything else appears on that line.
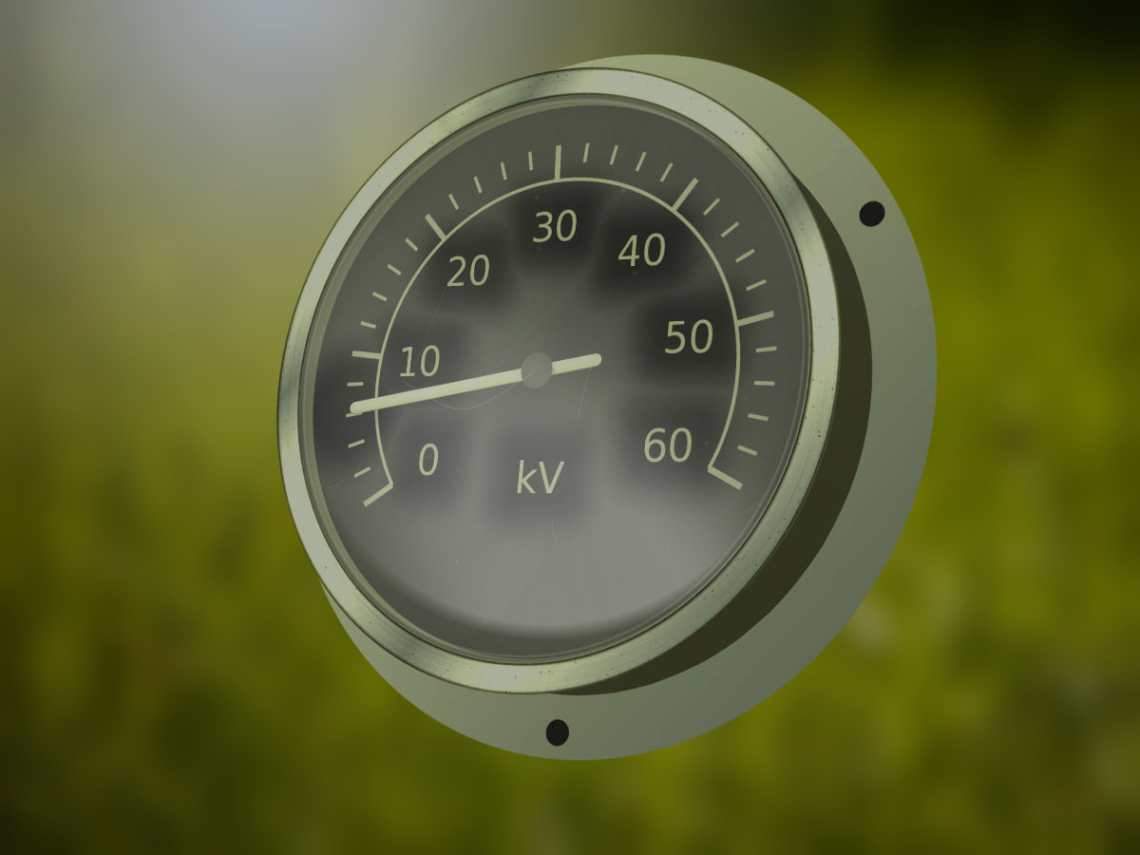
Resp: 6 kV
